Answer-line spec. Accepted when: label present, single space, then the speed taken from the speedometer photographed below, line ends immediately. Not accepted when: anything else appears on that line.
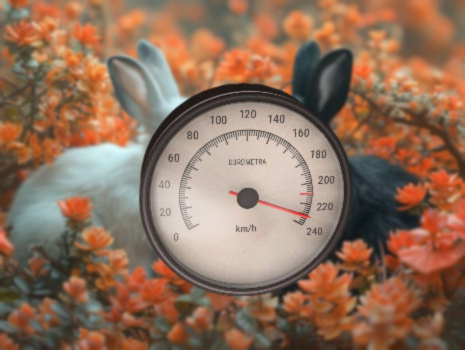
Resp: 230 km/h
